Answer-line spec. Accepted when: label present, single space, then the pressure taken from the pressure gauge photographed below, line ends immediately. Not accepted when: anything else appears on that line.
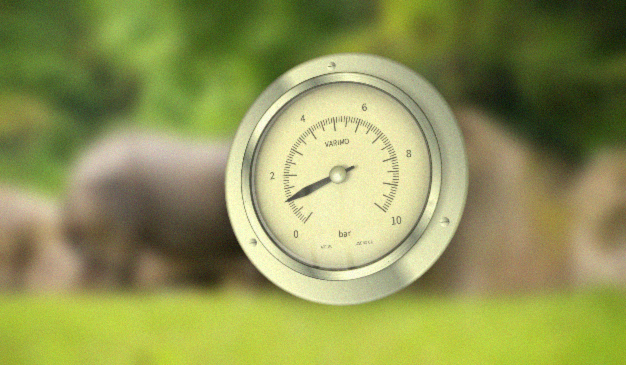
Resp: 1 bar
